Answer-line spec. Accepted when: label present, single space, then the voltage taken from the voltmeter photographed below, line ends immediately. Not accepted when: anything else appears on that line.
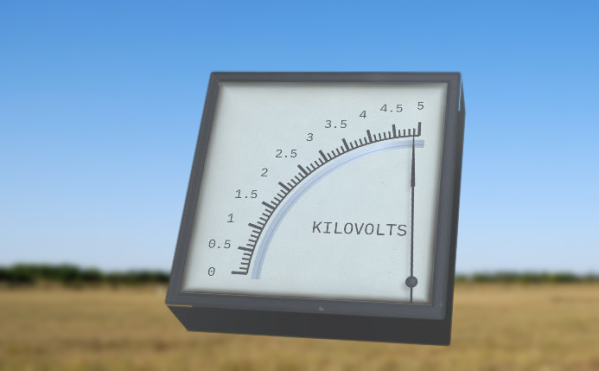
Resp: 4.9 kV
